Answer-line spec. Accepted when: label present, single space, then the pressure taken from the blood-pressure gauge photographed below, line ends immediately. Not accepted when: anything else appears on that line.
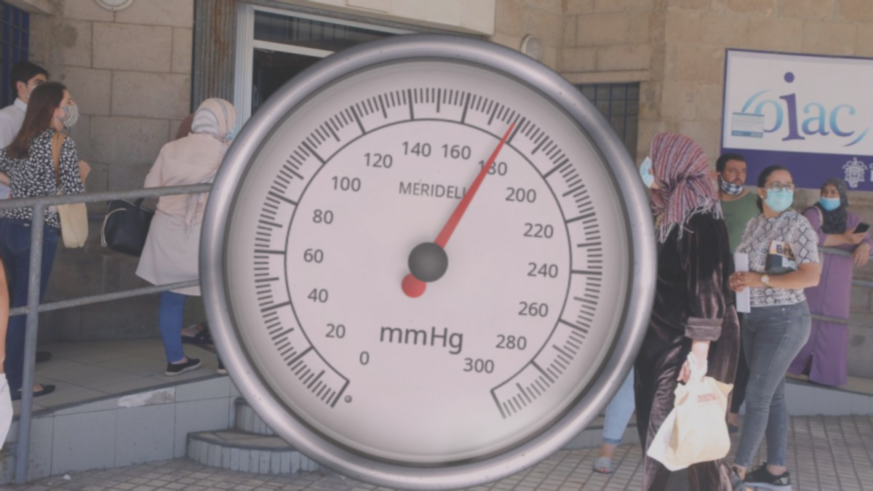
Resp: 178 mmHg
